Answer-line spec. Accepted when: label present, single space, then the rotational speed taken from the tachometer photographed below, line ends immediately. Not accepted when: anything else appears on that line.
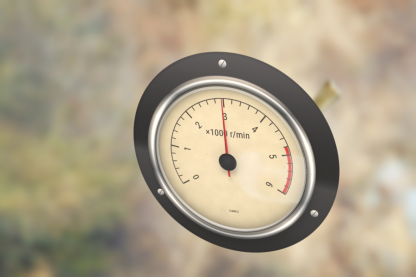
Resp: 3000 rpm
